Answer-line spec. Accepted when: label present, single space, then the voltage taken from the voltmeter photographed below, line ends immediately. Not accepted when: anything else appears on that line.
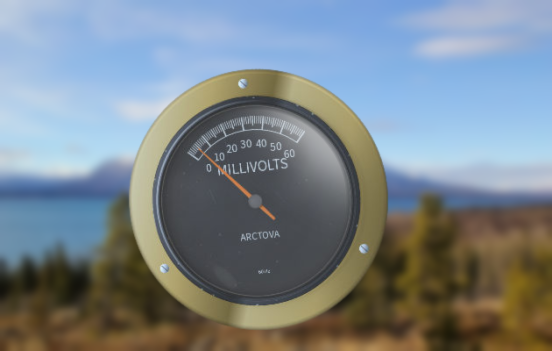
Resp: 5 mV
